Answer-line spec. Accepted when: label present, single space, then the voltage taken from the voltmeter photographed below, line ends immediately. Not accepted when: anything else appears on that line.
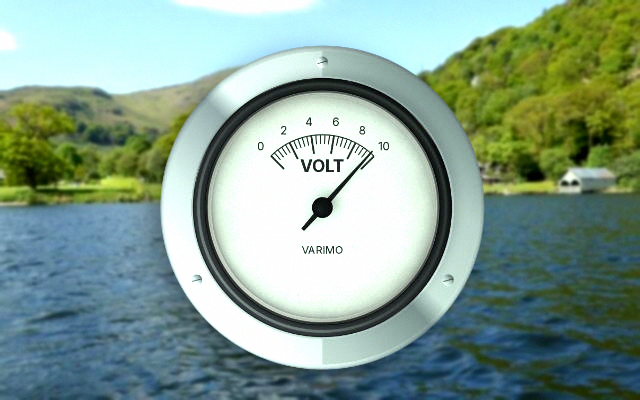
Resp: 9.6 V
